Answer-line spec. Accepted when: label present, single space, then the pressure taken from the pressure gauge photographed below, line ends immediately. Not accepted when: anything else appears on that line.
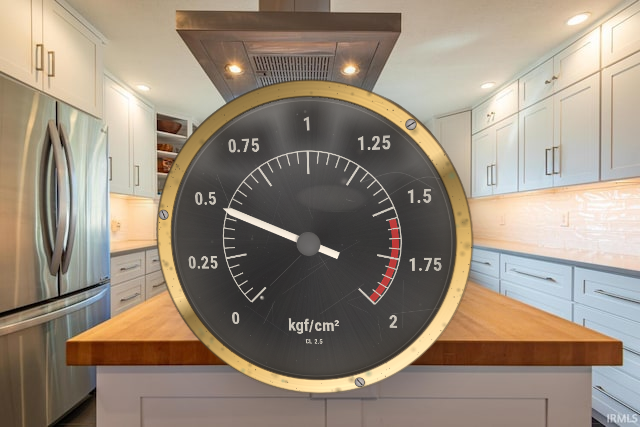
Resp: 0.5 kg/cm²
